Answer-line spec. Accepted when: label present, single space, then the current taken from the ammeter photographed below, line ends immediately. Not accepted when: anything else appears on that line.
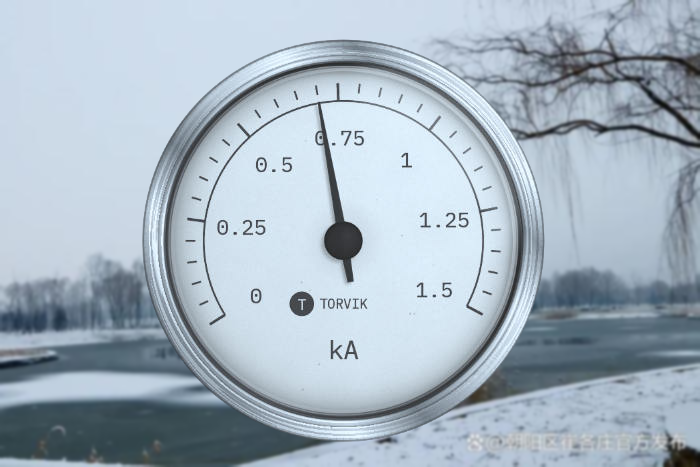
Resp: 0.7 kA
